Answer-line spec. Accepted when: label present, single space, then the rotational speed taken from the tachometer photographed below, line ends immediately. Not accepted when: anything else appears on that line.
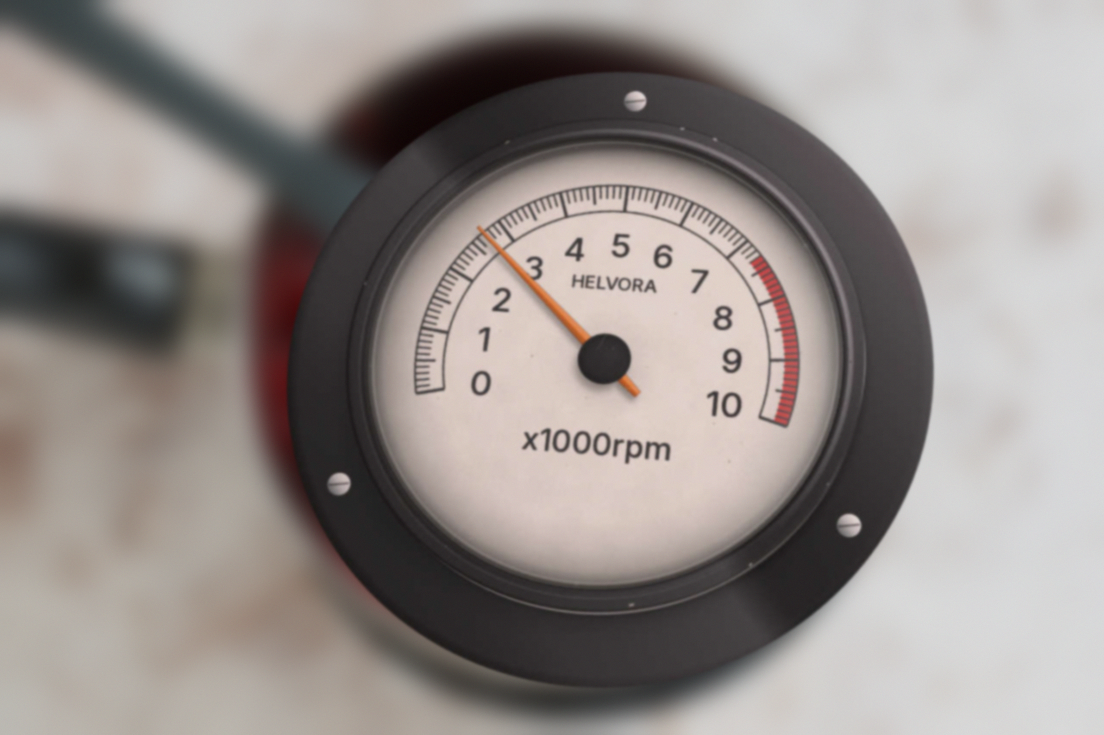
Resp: 2700 rpm
